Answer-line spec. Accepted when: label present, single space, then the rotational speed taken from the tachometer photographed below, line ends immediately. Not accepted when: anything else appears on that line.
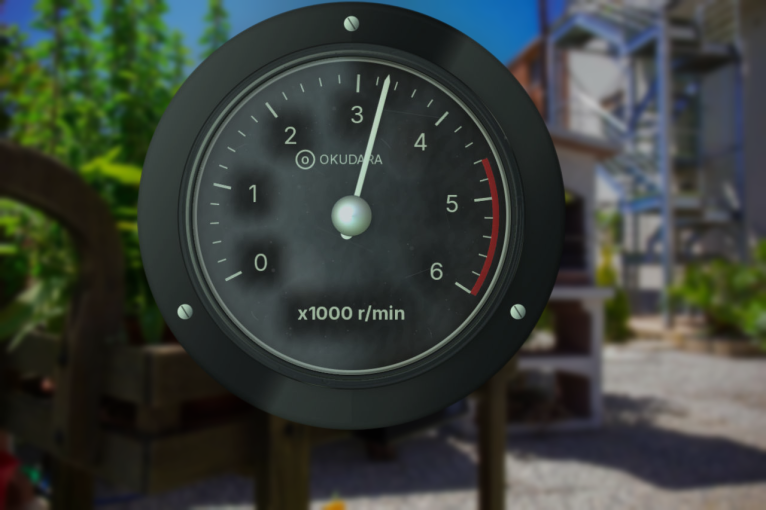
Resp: 3300 rpm
